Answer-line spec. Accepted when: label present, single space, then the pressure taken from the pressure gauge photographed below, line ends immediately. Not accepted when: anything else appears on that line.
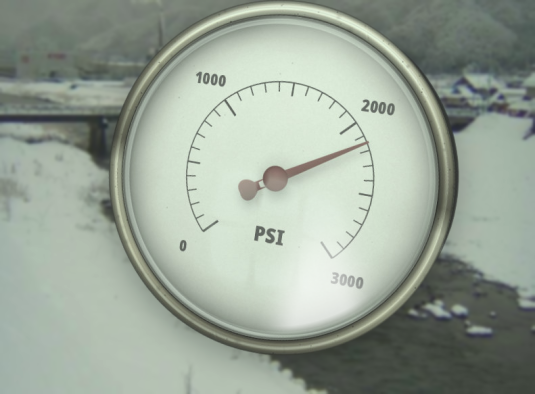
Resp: 2150 psi
